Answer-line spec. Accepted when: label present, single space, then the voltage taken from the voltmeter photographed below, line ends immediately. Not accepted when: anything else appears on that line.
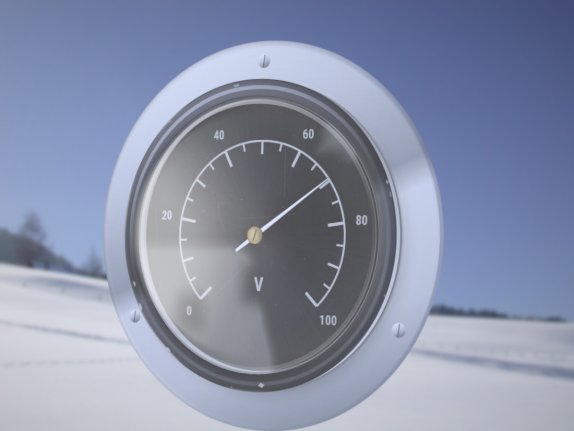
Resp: 70 V
